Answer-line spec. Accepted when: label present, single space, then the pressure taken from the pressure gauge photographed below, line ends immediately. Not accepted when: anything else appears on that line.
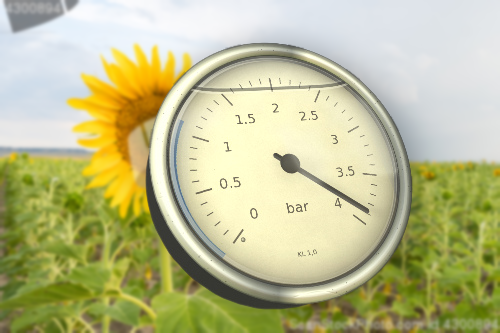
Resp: 3.9 bar
